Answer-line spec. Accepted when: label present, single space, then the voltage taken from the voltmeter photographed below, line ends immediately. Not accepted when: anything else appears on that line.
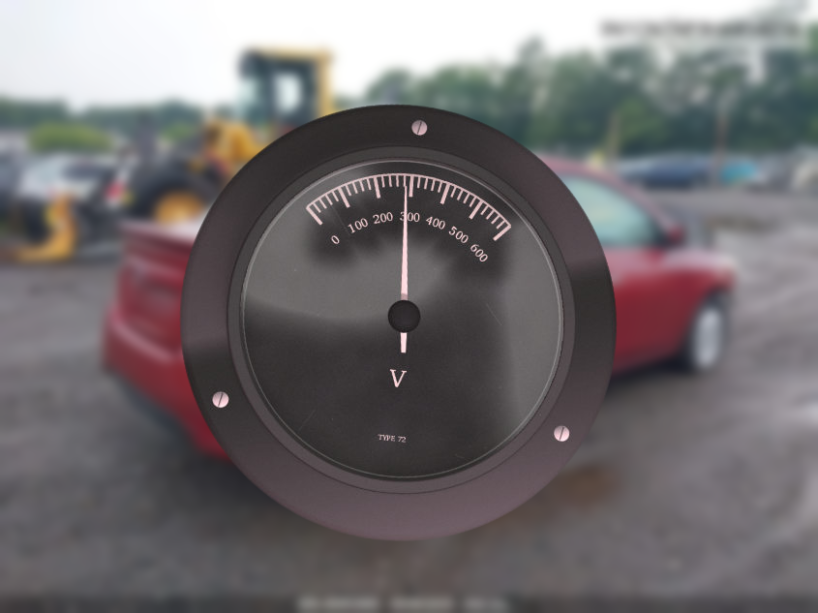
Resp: 280 V
